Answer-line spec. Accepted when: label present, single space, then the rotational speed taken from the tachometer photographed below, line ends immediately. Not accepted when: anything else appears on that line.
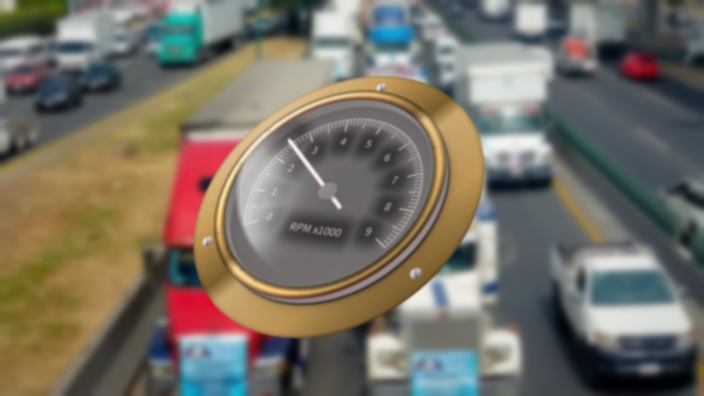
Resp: 2500 rpm
